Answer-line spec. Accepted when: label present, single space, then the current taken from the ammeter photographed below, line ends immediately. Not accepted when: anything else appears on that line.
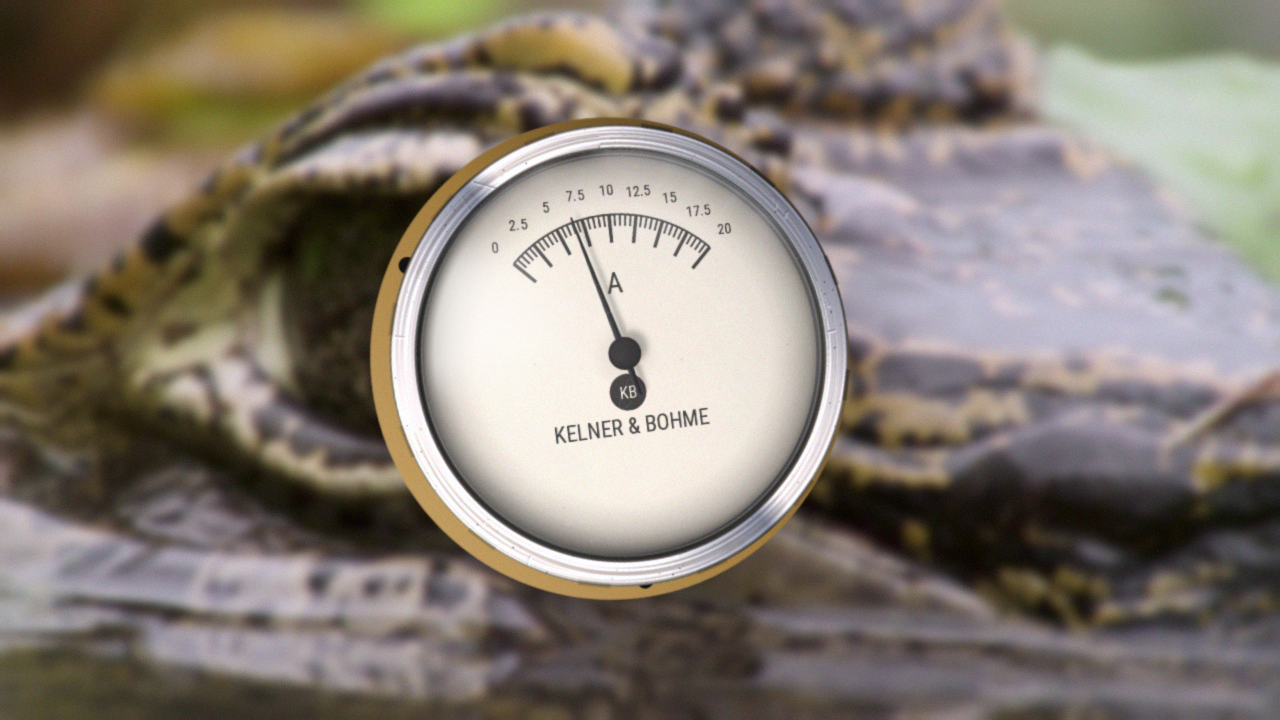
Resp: 6.5 A
